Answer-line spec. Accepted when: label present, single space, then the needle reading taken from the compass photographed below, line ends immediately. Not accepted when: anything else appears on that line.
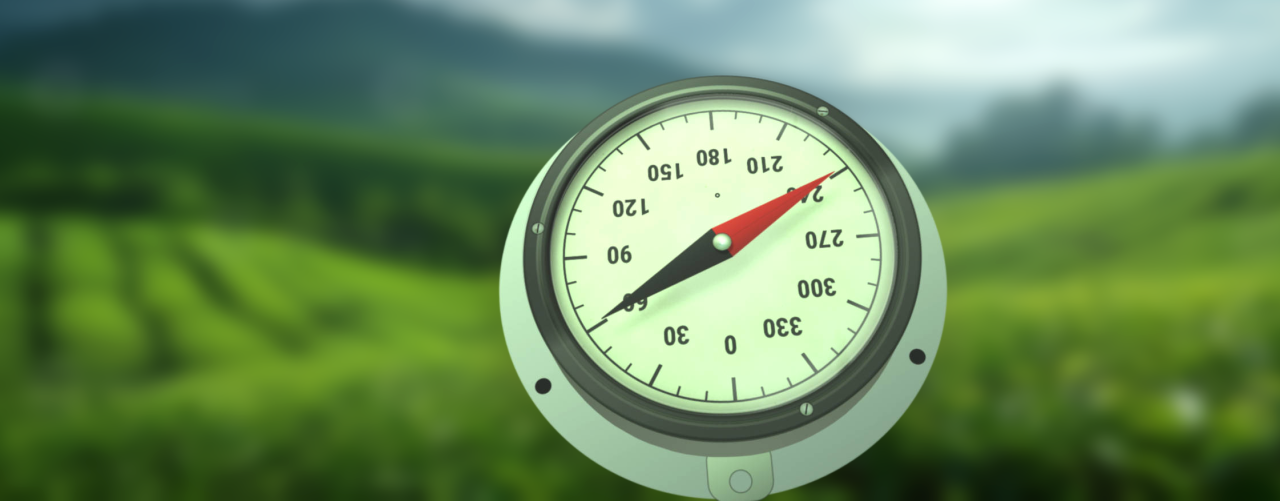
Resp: 240 °
